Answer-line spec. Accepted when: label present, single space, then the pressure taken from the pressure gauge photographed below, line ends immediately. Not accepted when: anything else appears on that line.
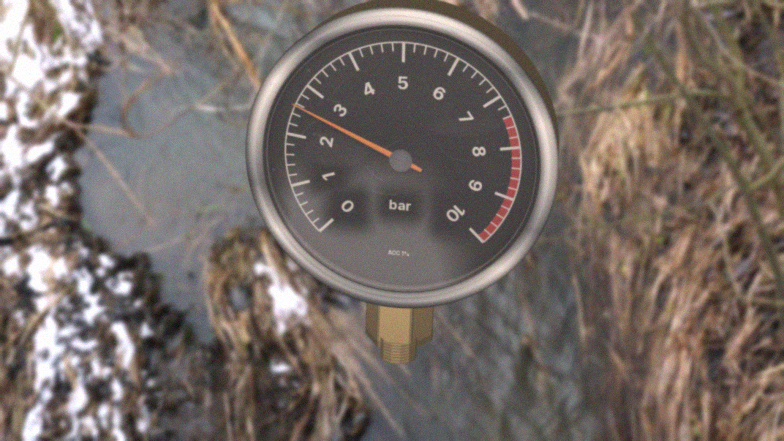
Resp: 2.6 bar
